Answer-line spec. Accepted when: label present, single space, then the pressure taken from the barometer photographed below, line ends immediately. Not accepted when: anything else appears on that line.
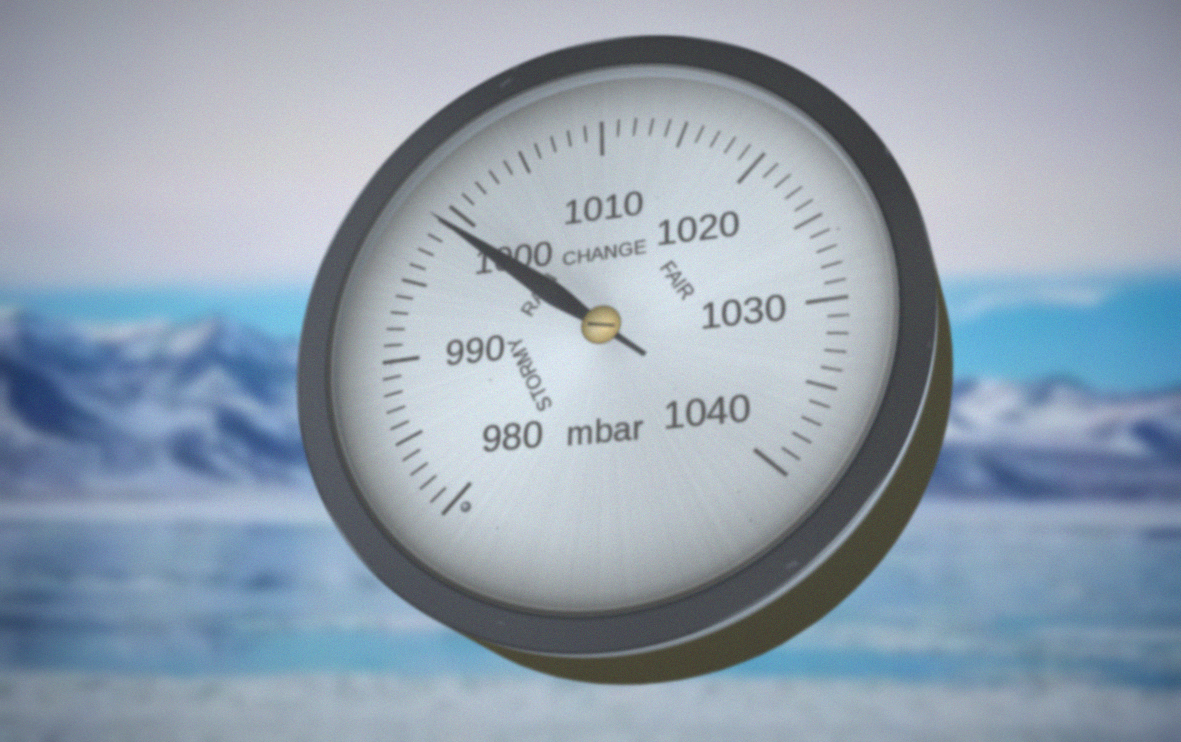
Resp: 999 mbar
